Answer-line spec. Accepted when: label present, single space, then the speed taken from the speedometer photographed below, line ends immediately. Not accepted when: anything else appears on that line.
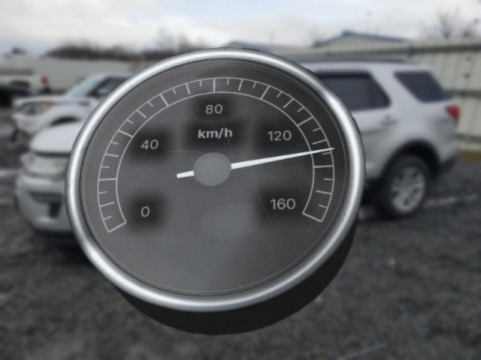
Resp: 135 km/h
